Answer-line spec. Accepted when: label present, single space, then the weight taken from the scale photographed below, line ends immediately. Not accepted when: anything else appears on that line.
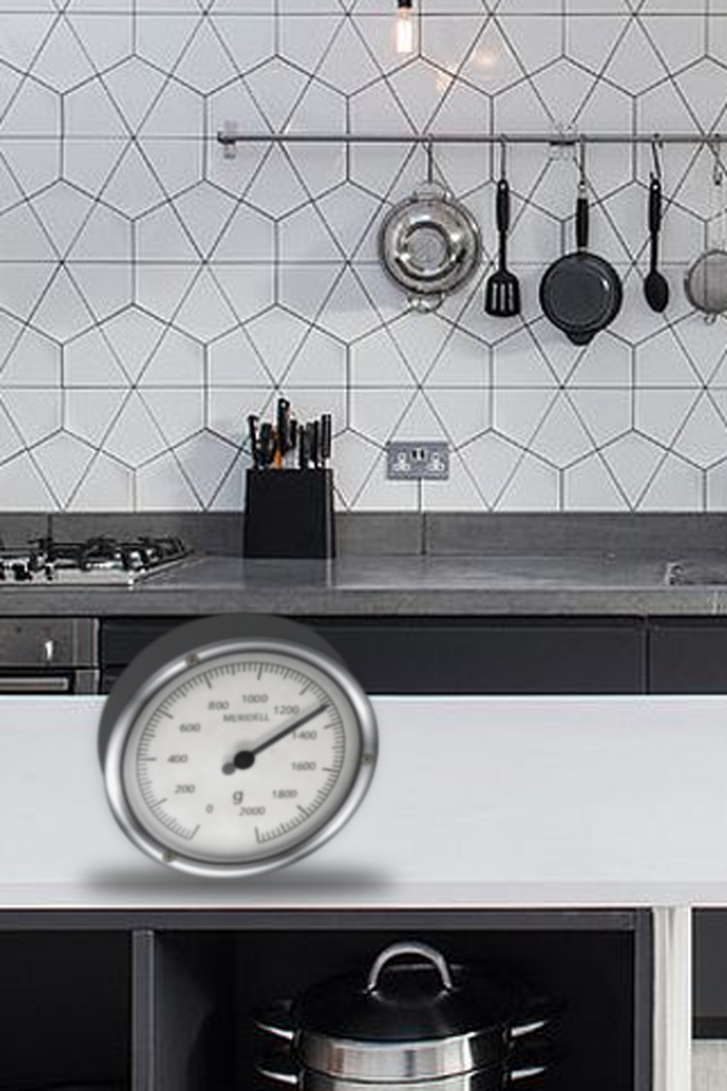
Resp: 1300 g
